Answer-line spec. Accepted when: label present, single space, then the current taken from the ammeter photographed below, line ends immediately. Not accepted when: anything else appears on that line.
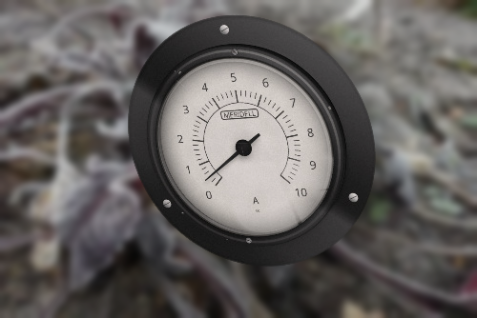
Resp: 0.4 A
